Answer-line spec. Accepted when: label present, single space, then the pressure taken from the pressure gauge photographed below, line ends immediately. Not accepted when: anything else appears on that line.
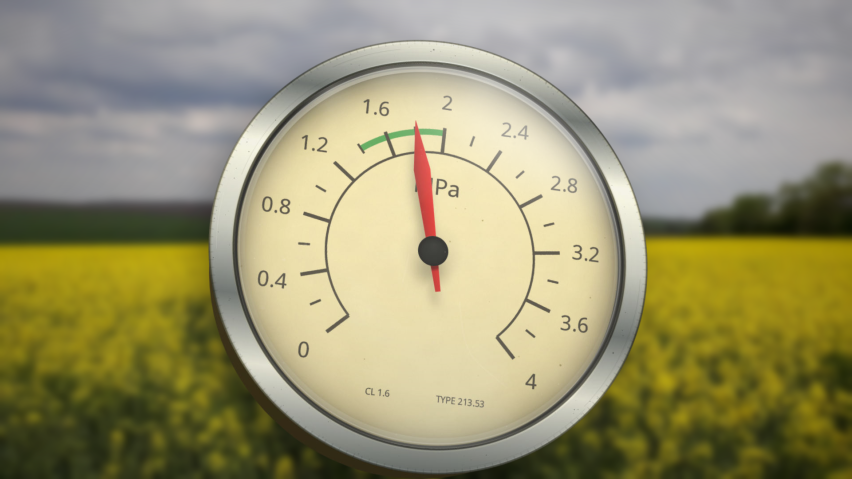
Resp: 1.8 MPa
